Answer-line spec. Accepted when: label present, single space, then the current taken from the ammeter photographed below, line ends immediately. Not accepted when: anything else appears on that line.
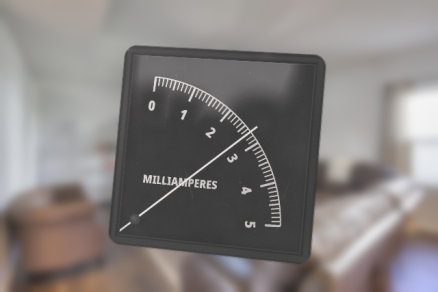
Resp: 2.7 mA
